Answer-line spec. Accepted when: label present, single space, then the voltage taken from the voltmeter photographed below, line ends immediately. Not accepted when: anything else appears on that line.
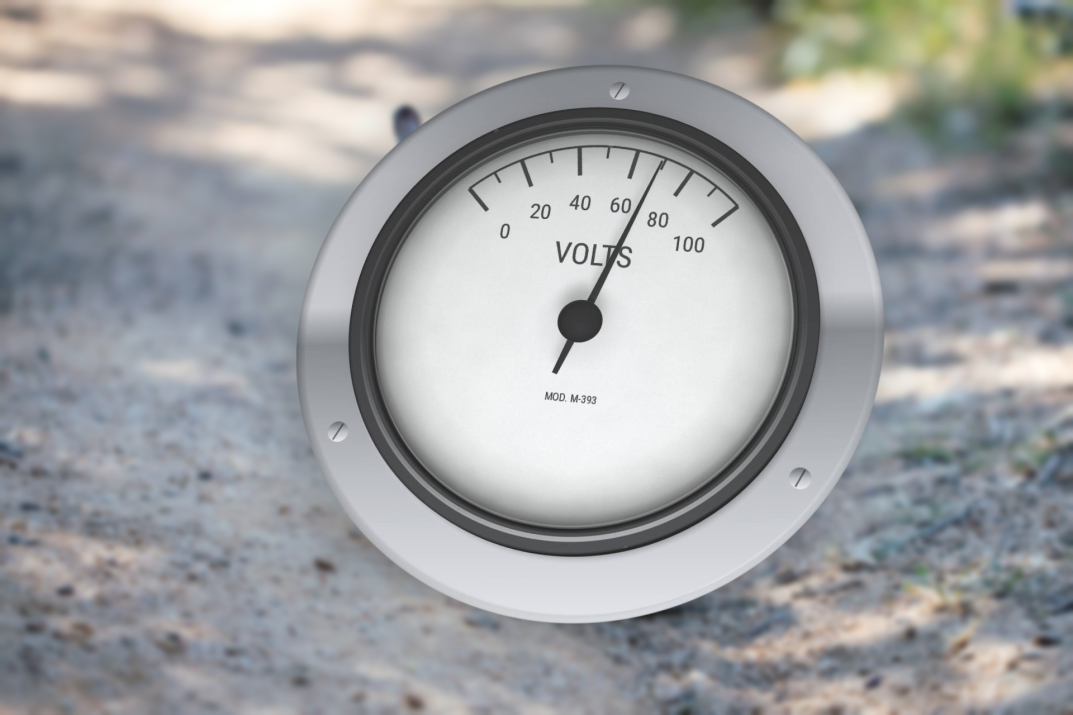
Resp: 70 V
